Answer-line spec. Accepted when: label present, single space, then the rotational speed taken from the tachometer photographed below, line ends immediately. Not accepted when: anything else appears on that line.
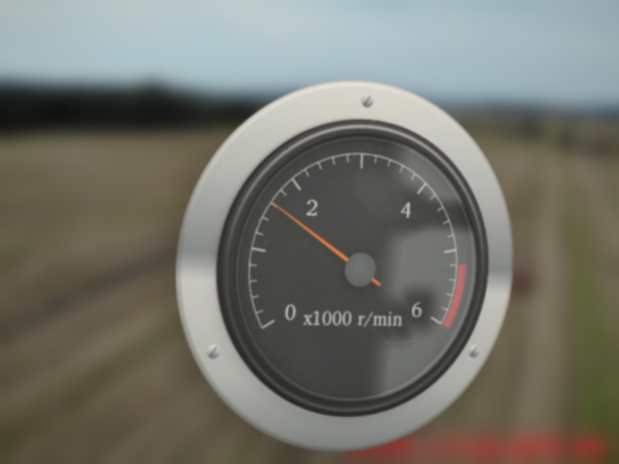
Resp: 1600 rpm
